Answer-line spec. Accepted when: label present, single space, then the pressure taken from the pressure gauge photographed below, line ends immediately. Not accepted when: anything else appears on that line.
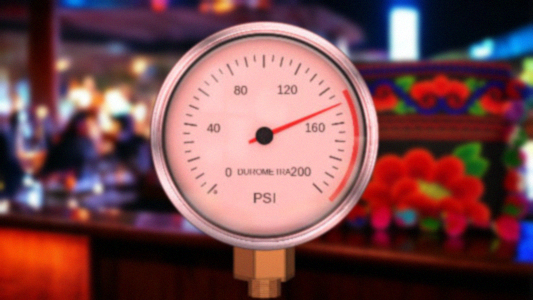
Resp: 150 psi
